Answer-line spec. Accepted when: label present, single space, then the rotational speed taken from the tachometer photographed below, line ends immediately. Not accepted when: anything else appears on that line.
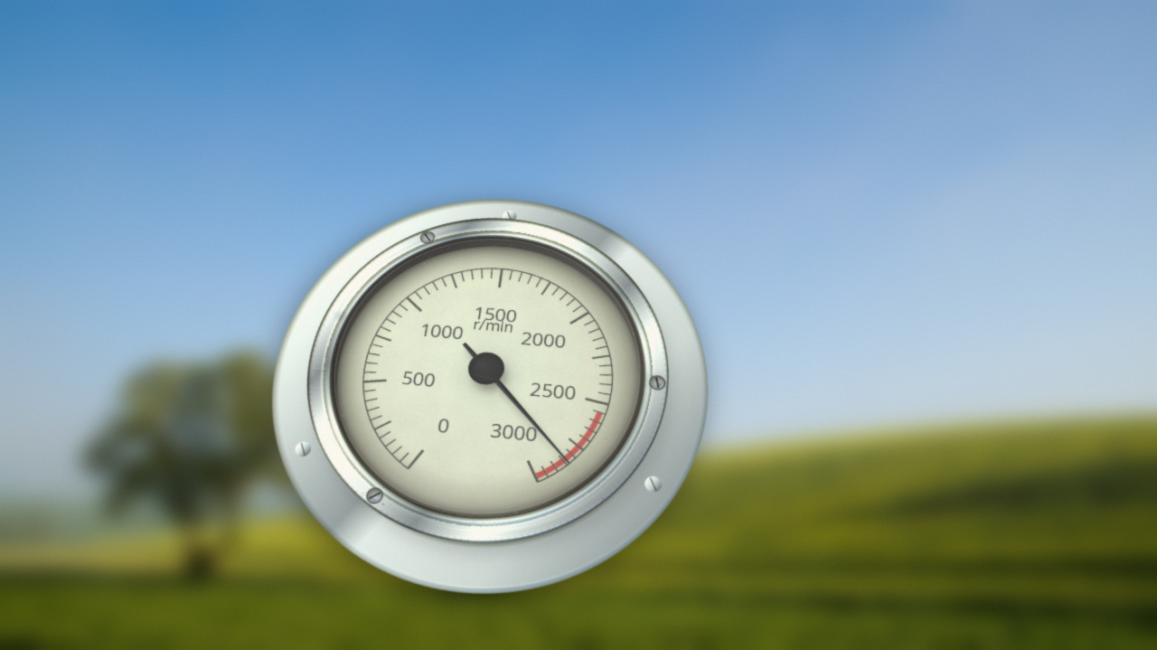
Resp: 2850 rpm
